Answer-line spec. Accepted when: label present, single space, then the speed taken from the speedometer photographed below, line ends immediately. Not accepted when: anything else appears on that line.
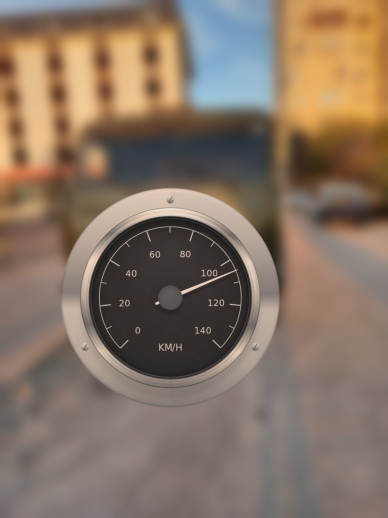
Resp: 105 km/h
